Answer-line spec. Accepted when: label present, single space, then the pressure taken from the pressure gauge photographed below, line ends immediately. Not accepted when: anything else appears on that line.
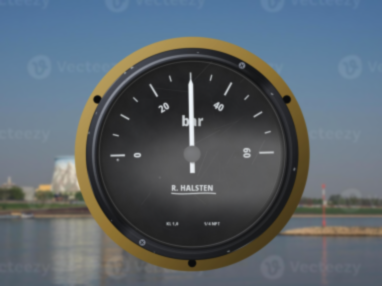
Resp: 30 bar
